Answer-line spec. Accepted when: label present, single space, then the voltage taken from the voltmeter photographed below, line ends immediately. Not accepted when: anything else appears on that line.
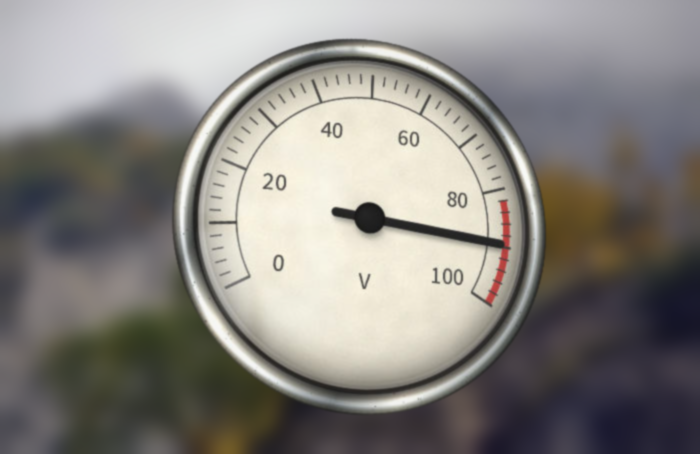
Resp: 90 V
